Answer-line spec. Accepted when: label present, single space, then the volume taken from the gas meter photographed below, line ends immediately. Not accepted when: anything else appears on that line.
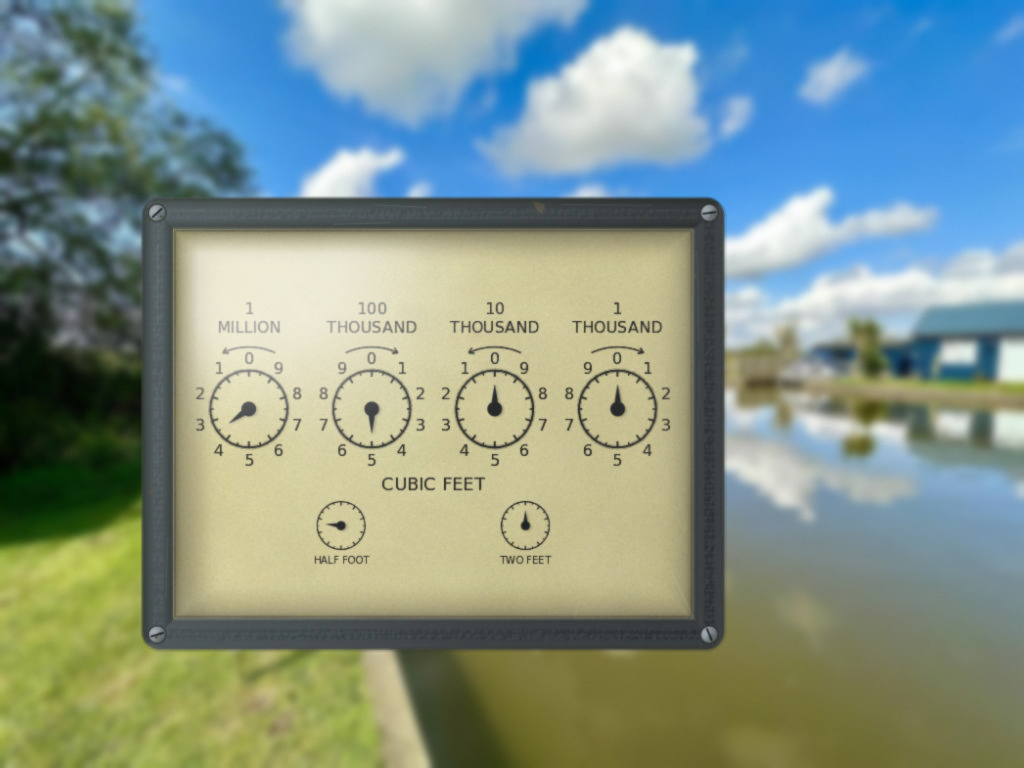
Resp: 350000 ft³
